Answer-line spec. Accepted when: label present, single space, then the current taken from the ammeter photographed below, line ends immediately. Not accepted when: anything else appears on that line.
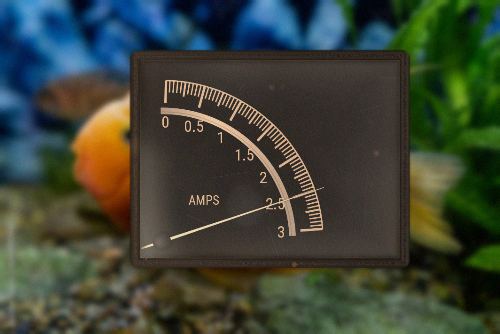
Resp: 2.5 A
